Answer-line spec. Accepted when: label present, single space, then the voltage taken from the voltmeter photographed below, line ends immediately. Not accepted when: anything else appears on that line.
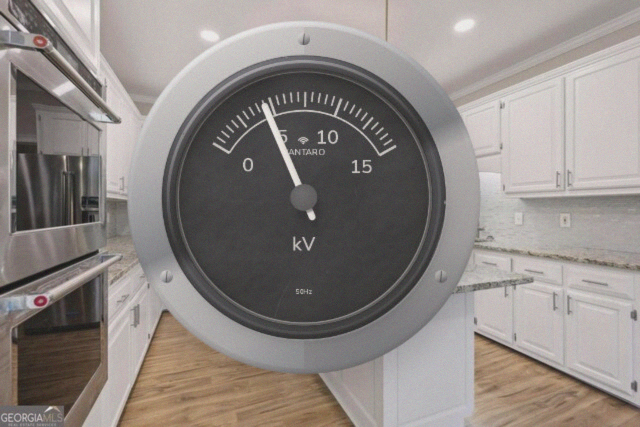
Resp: 4.5 kV
